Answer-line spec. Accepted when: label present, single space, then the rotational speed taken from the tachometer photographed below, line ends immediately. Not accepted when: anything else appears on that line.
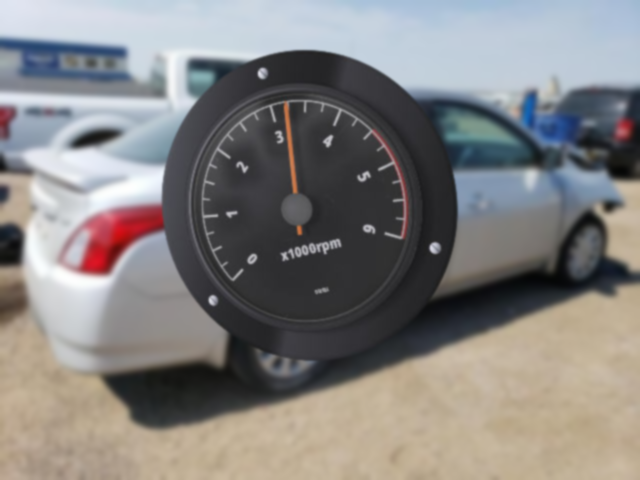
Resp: 3250 rpm
